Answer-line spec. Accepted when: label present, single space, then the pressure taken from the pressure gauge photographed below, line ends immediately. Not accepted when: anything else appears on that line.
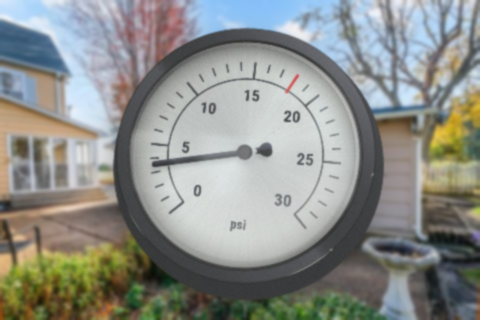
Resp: 3.5 psi
